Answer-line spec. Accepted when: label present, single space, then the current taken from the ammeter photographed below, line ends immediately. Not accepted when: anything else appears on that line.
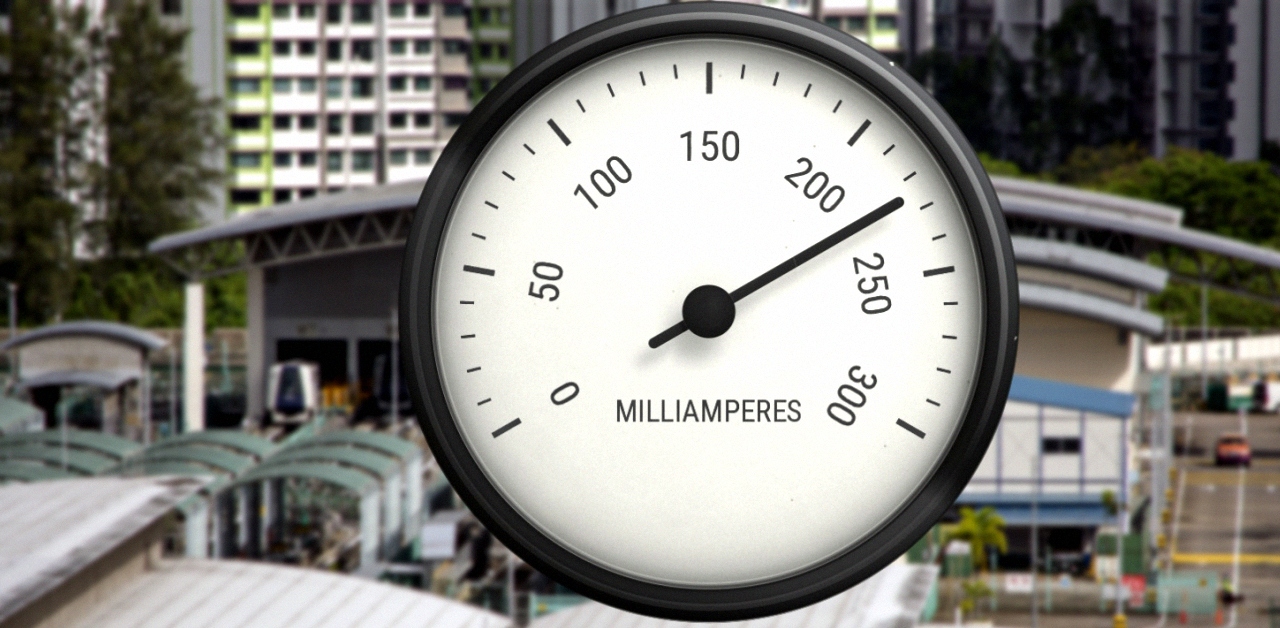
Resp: 225 mA
